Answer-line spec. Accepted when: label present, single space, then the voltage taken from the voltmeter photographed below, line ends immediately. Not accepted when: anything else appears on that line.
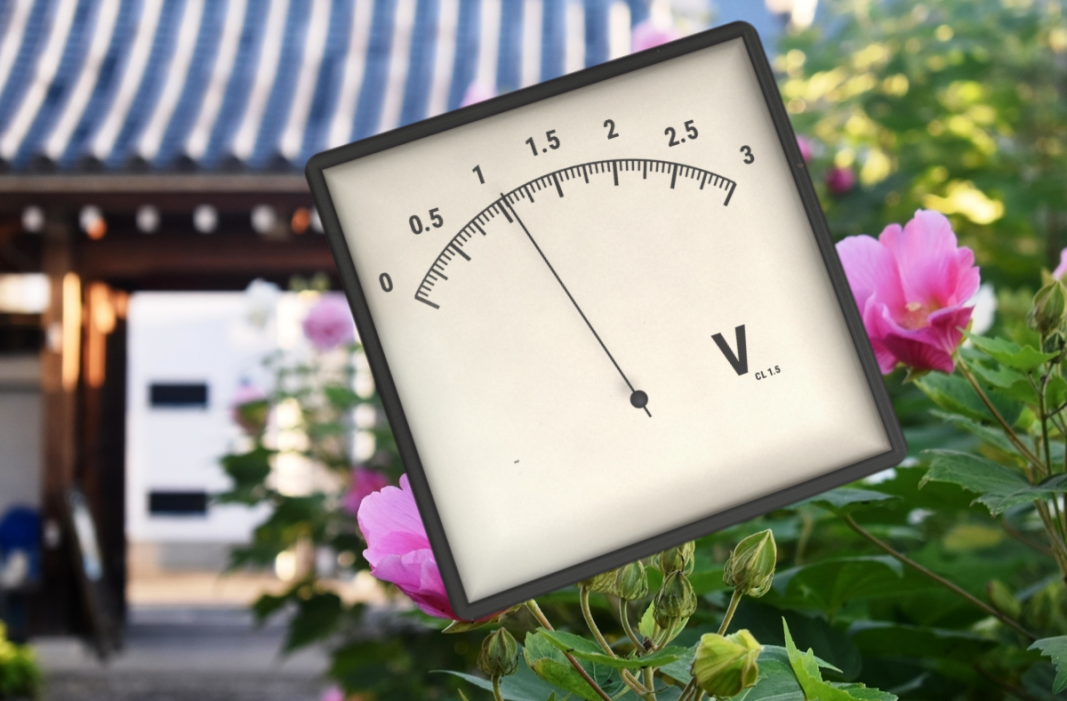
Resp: 1.05 V
